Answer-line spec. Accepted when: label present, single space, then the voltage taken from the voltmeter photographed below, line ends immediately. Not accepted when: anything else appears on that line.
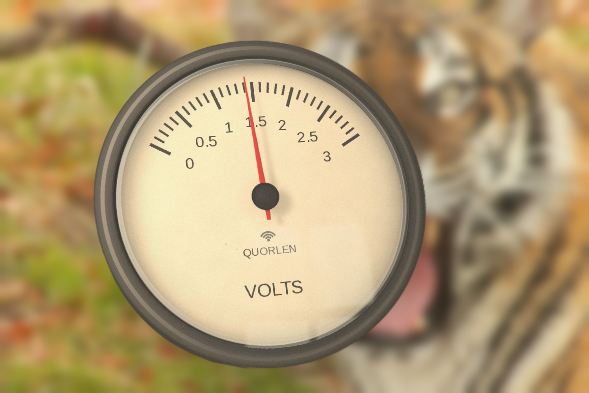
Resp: 1.4 V
